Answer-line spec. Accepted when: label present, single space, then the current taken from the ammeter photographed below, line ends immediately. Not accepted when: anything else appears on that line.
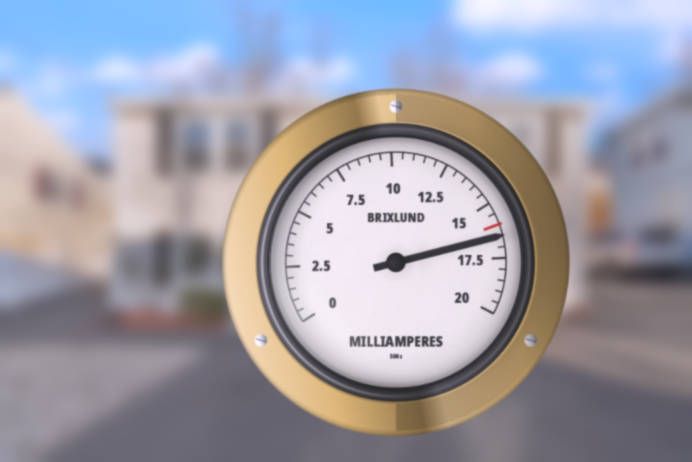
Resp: 16.5 mA
